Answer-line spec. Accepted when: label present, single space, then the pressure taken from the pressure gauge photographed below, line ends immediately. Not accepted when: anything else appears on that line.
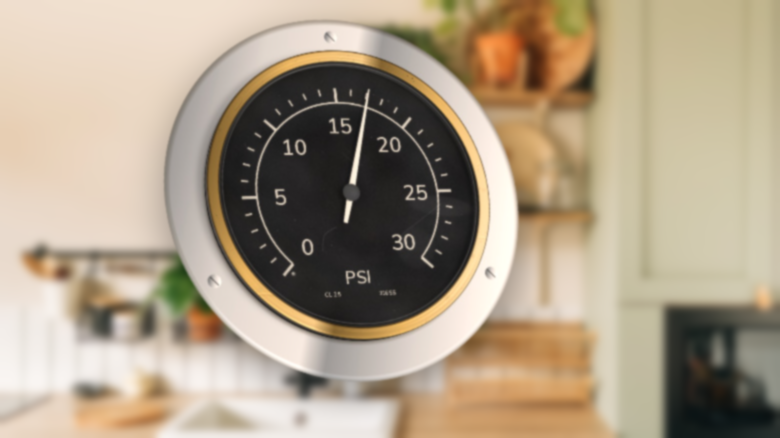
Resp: 17 psi
